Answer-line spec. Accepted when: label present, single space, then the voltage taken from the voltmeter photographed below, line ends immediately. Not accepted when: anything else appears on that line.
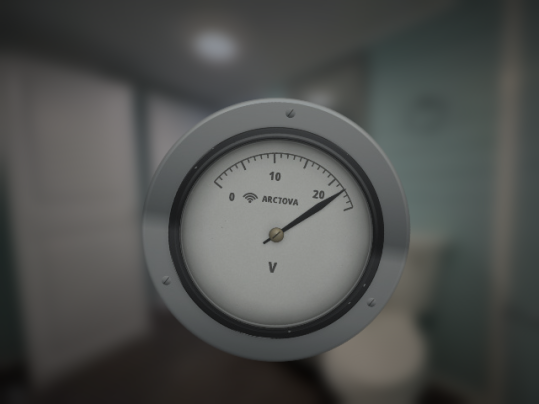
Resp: 22 V
